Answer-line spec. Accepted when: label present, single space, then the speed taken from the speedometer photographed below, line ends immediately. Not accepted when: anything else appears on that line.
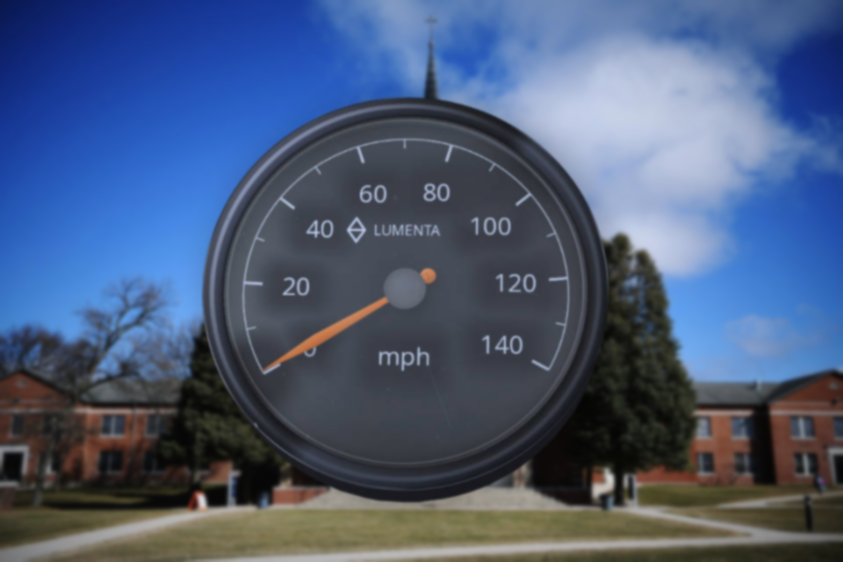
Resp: 0 mph
